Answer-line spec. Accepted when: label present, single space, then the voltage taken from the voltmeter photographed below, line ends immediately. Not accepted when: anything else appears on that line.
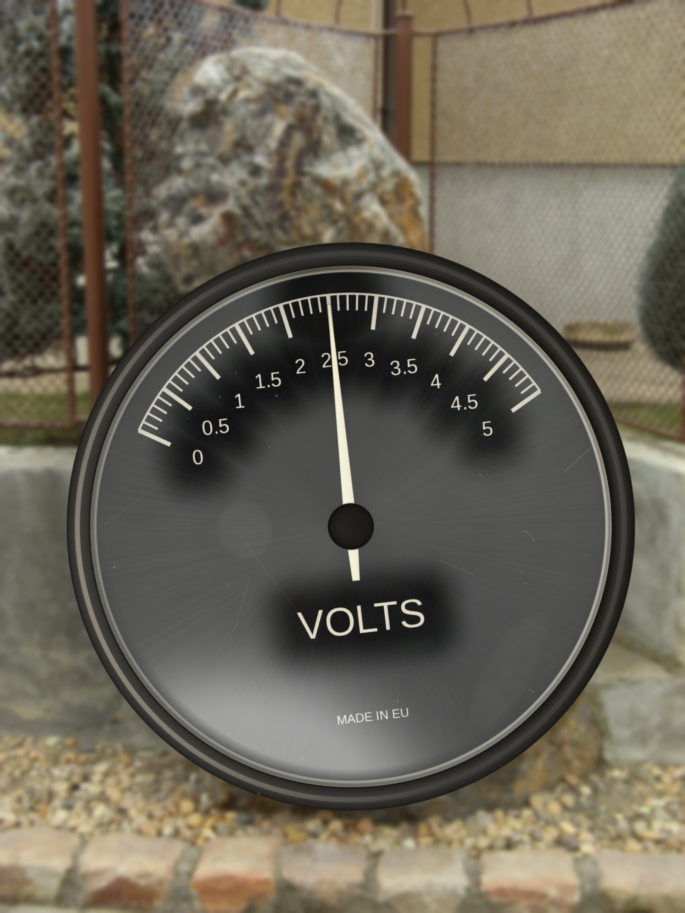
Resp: 2.5 V
